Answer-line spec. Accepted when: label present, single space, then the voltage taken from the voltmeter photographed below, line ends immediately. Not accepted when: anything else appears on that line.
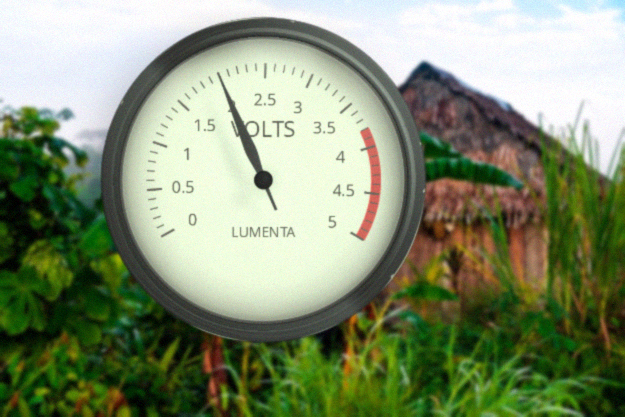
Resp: 2 V
